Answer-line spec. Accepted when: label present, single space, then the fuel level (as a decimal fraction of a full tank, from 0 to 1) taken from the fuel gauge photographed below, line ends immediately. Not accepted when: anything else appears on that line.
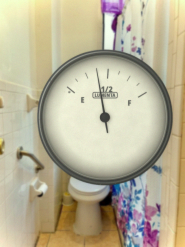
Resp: 0.375
